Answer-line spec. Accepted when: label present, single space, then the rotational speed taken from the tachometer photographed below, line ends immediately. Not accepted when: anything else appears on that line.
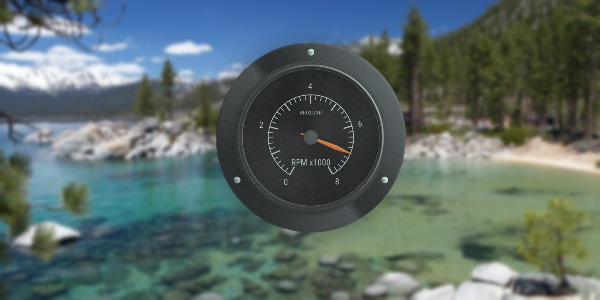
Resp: 7000 rpm
